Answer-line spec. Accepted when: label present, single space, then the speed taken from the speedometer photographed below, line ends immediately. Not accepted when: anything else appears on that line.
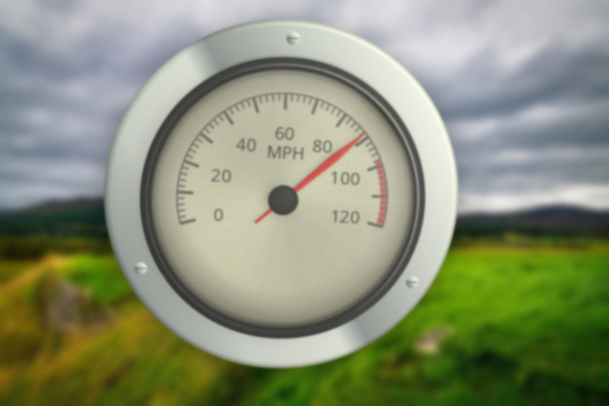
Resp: 88 mph
